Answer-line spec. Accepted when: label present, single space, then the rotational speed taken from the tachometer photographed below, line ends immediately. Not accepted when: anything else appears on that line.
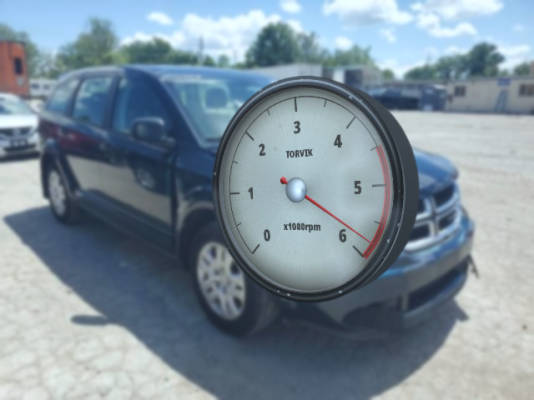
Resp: 5750 rpm
